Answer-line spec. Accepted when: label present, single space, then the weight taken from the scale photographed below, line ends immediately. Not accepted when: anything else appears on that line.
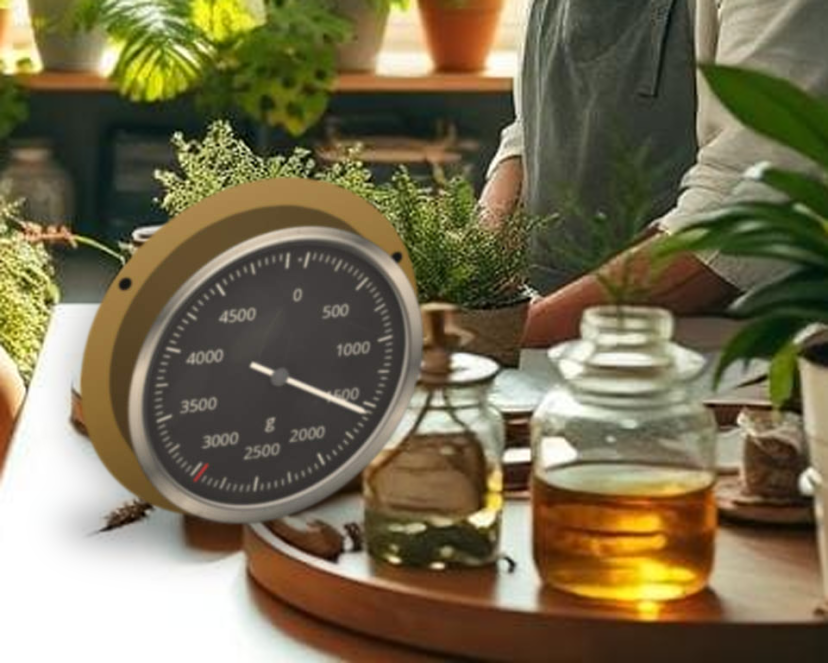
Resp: 1550 g
